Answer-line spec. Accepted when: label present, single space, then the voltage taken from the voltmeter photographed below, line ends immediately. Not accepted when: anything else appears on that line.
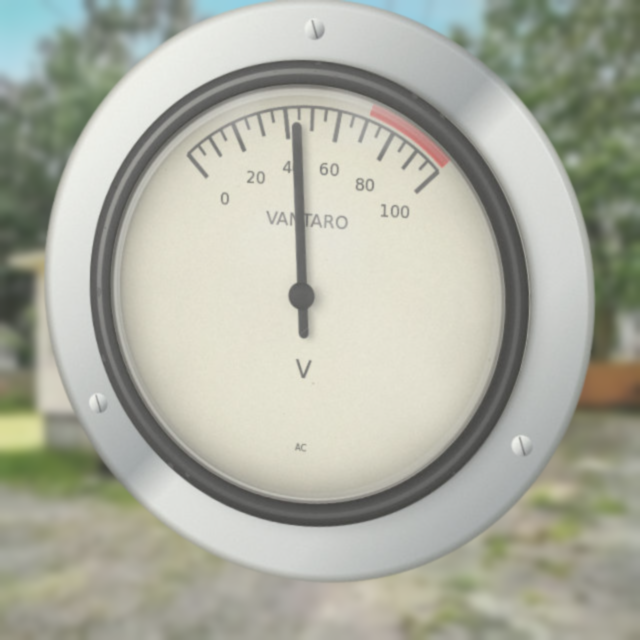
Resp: 45 V
